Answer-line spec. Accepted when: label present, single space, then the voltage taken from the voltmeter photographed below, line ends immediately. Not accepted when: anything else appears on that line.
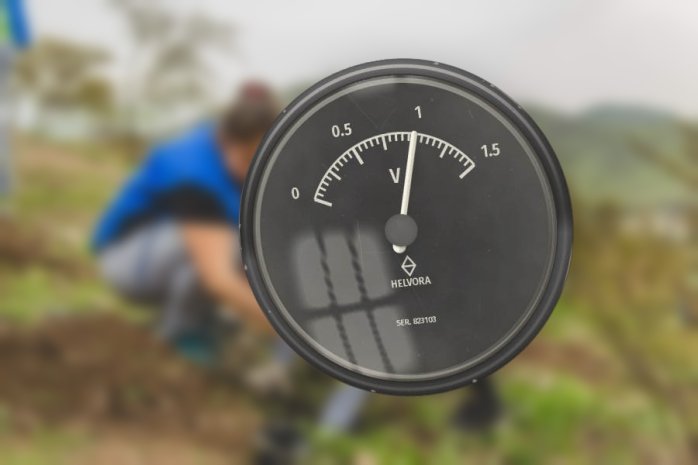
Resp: 1 V
